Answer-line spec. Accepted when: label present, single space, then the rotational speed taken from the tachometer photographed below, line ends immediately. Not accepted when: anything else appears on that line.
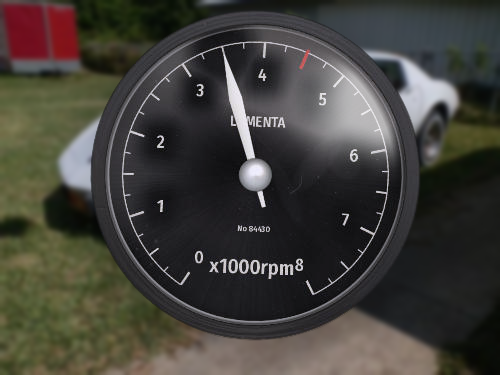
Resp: 3500 rpm
